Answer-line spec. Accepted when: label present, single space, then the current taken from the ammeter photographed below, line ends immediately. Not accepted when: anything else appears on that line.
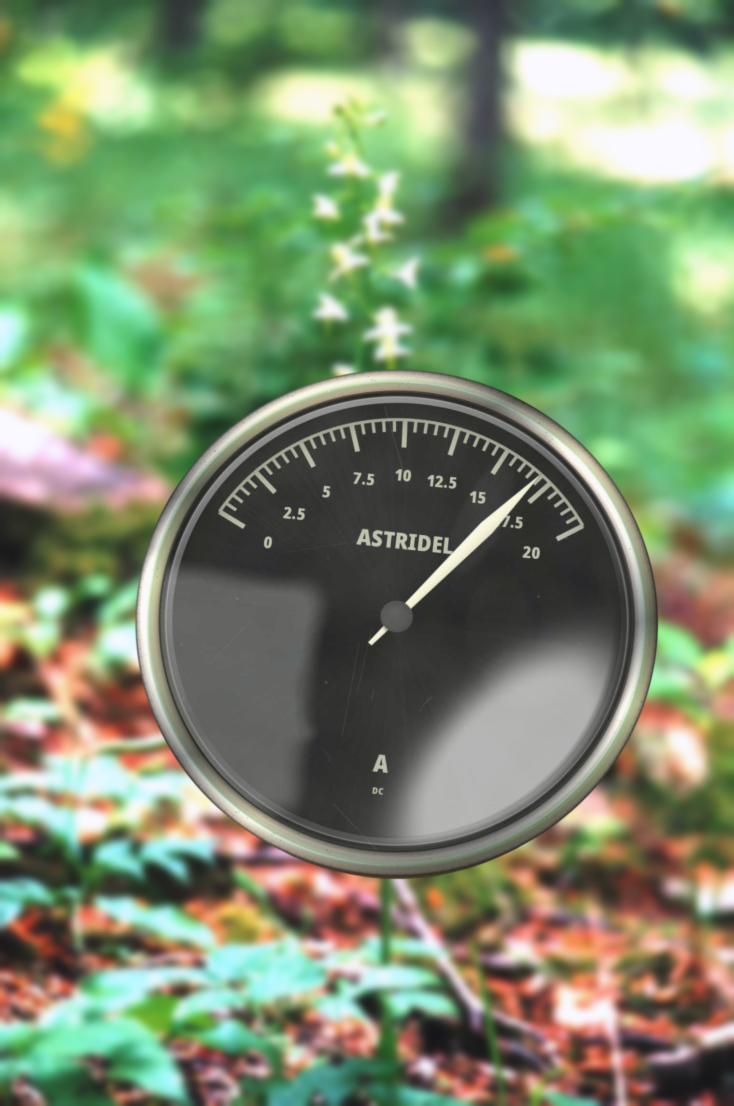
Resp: 17 A
